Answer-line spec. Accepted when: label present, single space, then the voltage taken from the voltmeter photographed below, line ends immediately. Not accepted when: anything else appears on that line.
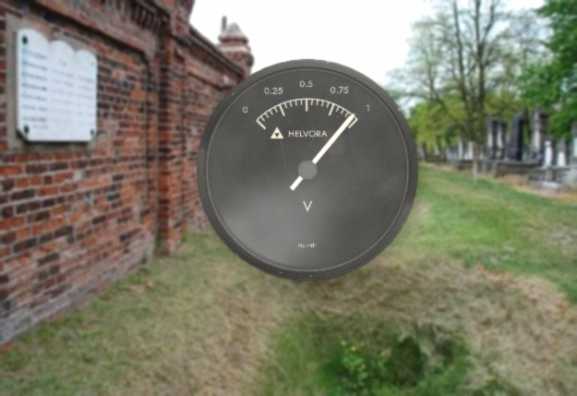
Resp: 0.95 V
